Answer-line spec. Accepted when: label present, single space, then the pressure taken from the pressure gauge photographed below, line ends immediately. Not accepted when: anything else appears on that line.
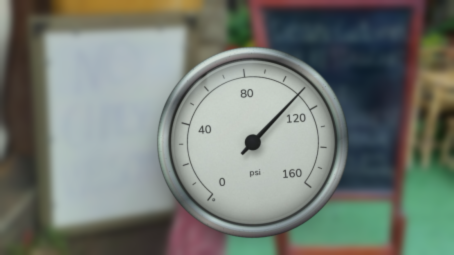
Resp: 110 psi
